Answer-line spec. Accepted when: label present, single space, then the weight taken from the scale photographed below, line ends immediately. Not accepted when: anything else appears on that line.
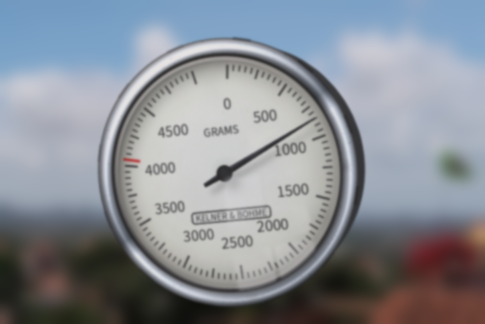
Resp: 850 g
